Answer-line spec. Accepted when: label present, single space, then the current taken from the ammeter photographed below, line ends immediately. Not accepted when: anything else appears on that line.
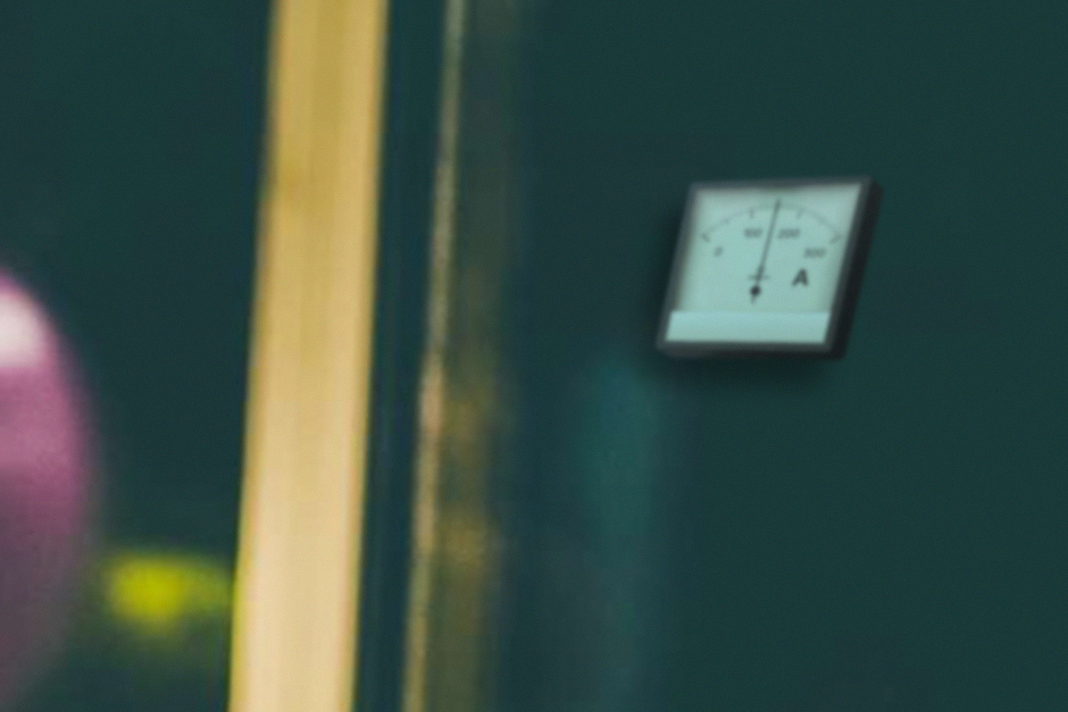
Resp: 150 A
